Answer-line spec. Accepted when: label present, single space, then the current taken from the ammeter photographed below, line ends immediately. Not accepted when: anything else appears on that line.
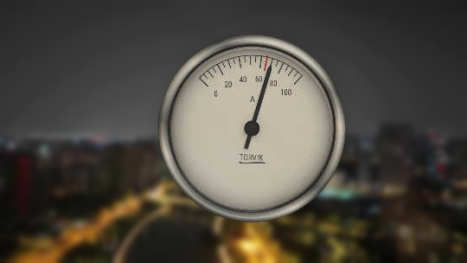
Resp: 70 A
